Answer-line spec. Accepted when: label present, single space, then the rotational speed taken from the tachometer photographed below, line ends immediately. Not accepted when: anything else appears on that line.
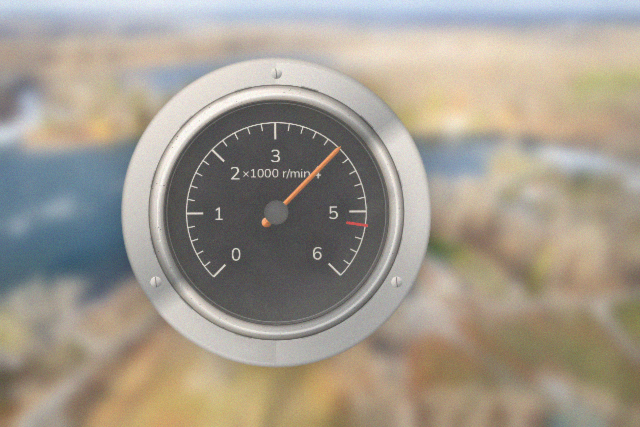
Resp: 4000 rpm
